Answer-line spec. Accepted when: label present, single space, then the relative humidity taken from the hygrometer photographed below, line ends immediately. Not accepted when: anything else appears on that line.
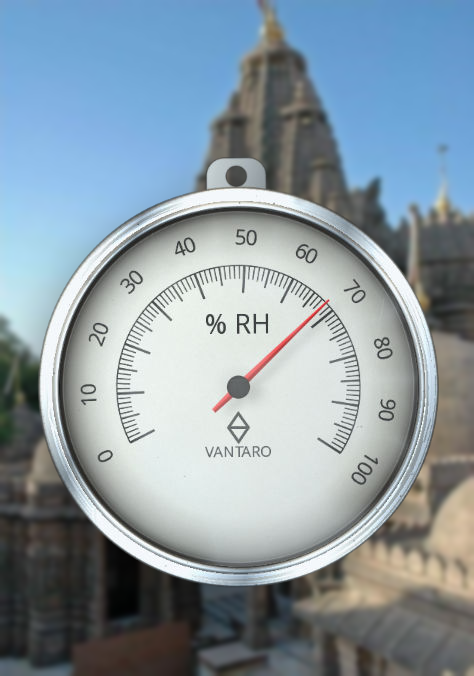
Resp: 68 %
